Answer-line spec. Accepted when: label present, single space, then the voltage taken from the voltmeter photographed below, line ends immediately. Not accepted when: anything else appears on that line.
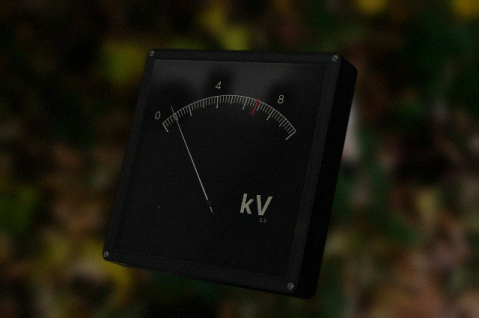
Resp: 1 kV
